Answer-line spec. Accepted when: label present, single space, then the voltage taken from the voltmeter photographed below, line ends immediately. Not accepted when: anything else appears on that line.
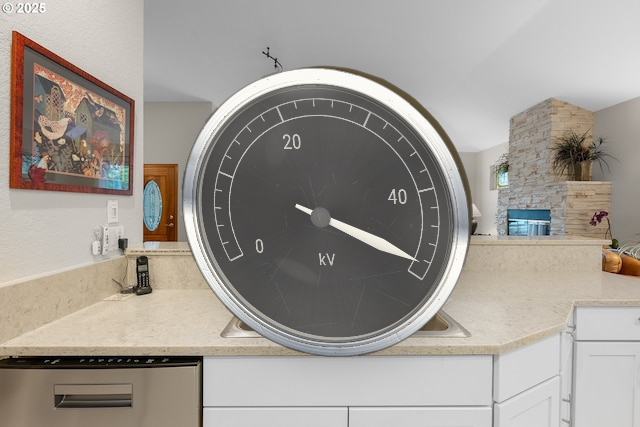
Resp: 48 kV
